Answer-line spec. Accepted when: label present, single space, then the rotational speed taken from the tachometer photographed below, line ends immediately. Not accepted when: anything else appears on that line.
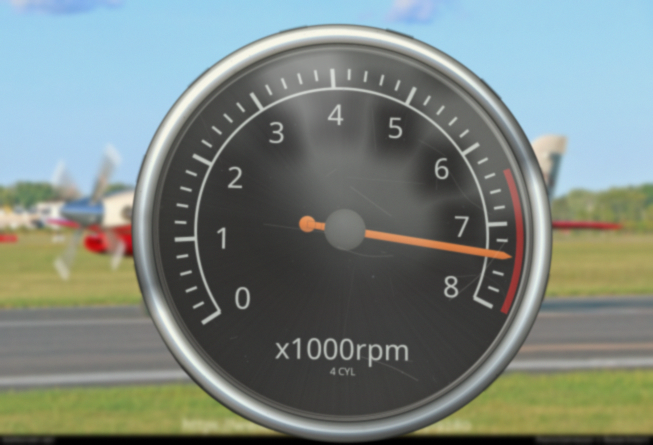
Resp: 7400 rpm
